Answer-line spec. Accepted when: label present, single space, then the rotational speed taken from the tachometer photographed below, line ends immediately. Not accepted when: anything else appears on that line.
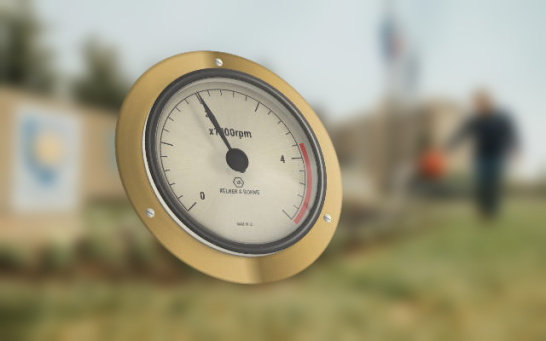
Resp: 2000 rpm
